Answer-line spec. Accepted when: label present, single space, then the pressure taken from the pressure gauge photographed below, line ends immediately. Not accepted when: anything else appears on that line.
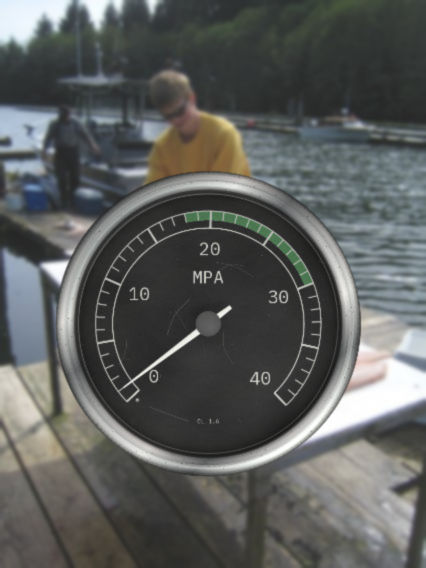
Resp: 1 MPa
